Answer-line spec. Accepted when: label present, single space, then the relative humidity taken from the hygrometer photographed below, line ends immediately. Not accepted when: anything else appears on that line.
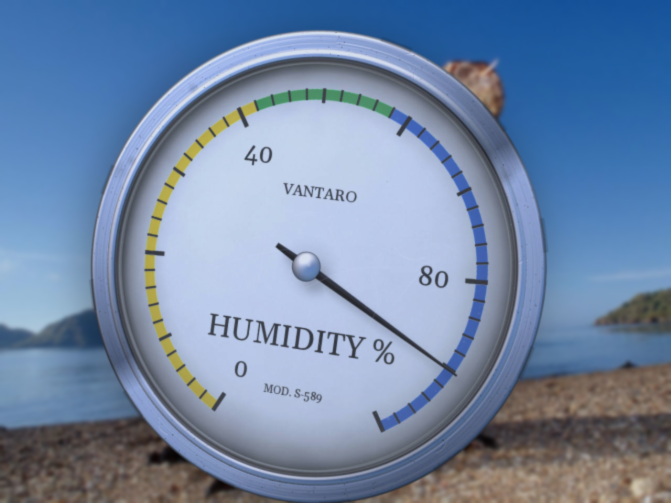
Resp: 90 %
